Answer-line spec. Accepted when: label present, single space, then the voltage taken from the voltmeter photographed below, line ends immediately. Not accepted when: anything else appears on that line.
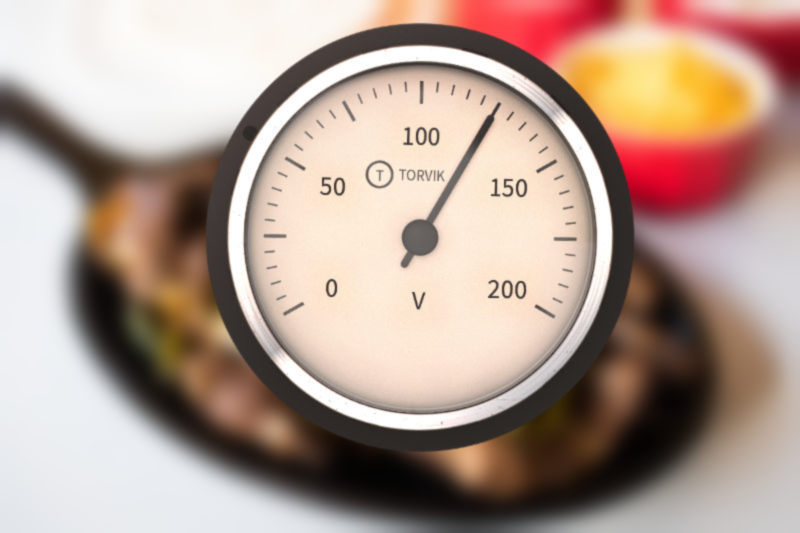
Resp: 125 V
